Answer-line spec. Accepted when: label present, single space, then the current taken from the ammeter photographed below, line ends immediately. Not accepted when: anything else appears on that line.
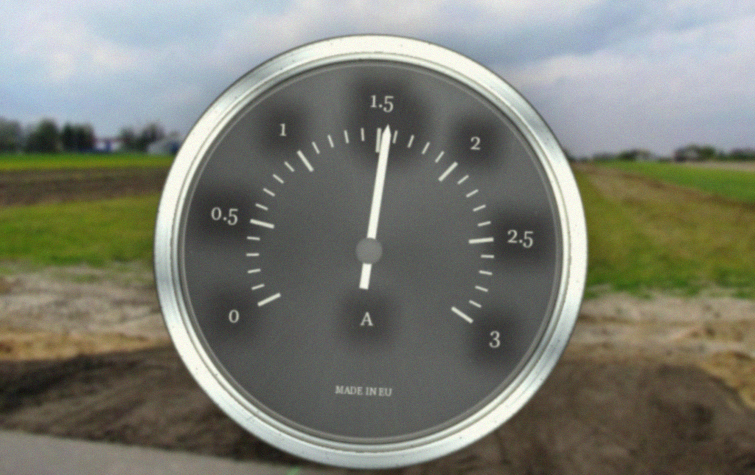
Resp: 1.55 A
